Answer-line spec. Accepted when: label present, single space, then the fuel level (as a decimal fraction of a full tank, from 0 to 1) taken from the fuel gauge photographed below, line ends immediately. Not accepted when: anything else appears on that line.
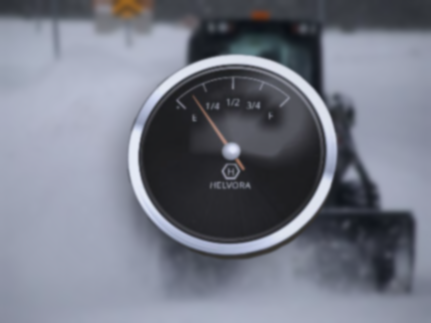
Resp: 0.125
